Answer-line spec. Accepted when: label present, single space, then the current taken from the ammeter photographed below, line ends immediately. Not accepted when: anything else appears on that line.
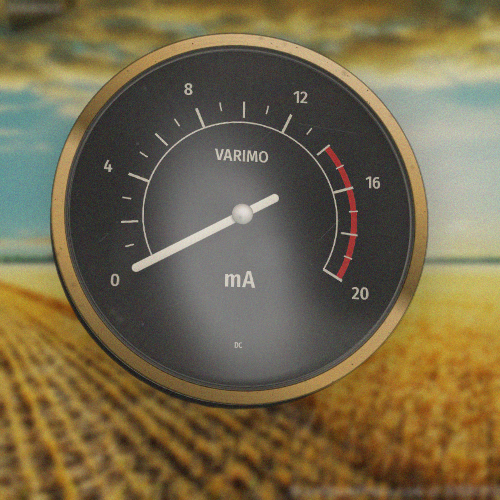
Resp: 0 mA
